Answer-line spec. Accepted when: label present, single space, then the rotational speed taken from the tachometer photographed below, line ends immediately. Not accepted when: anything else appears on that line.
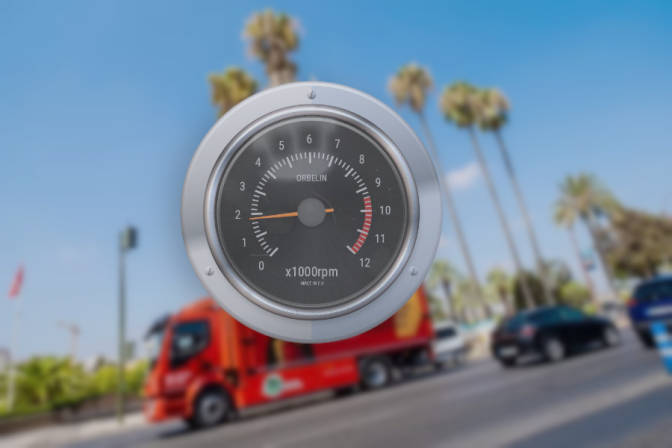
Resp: 1800 rpm
